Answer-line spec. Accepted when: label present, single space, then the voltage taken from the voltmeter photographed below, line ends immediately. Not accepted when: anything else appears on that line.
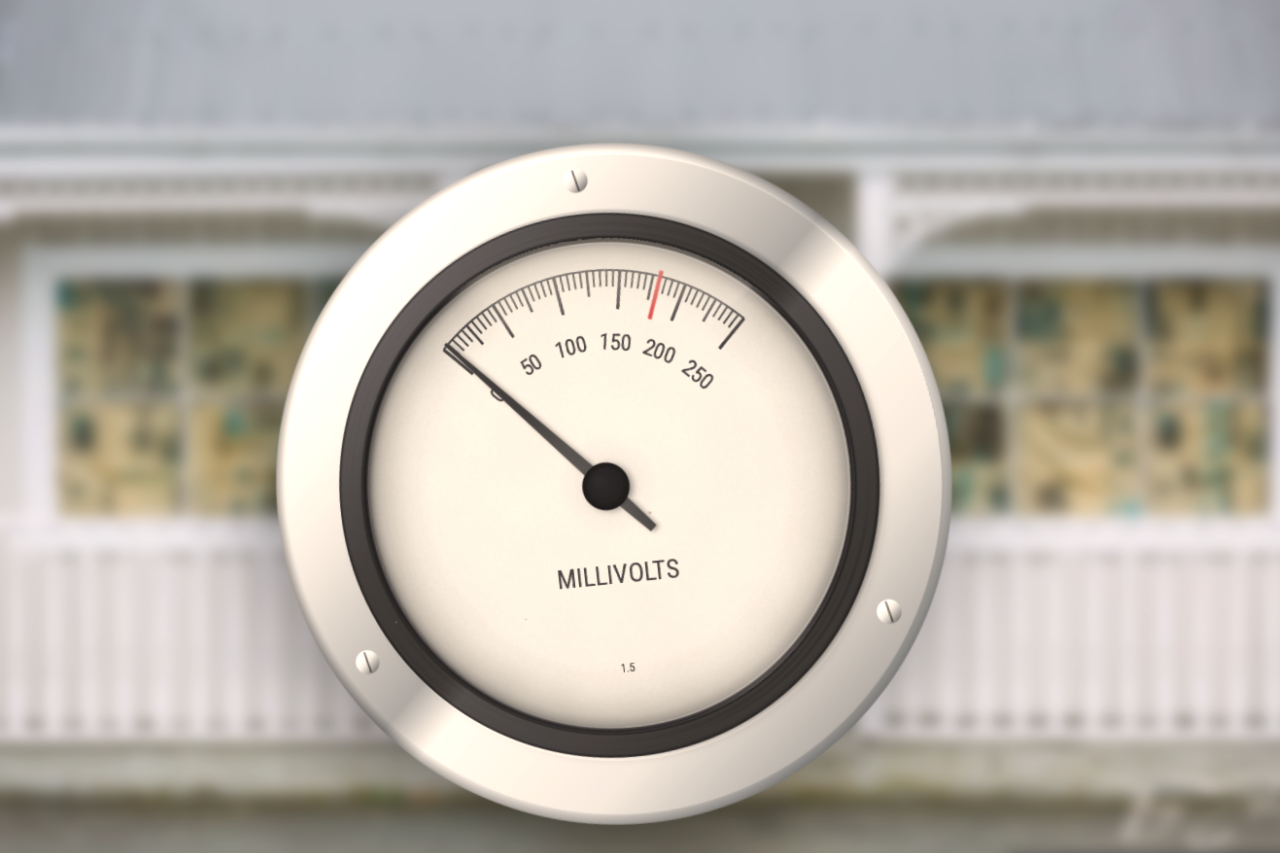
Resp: 5 mV
